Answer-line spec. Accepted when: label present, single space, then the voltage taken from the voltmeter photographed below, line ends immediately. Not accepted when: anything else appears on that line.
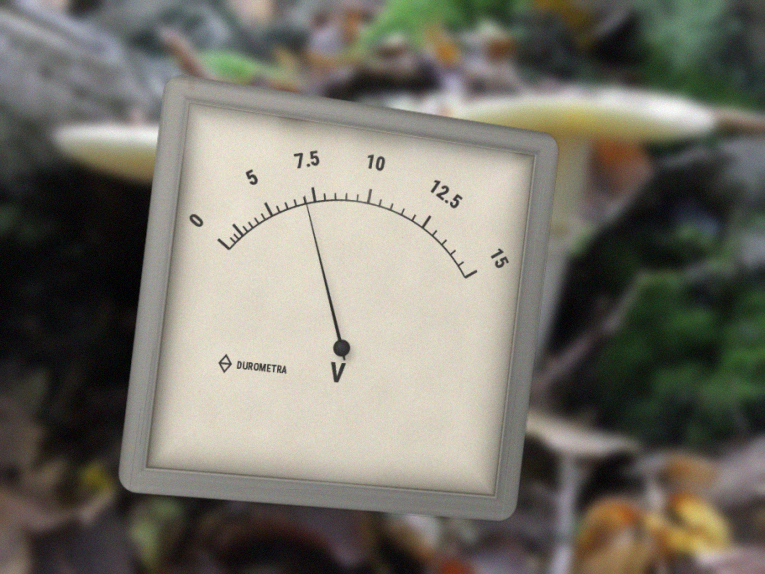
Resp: 7 V
